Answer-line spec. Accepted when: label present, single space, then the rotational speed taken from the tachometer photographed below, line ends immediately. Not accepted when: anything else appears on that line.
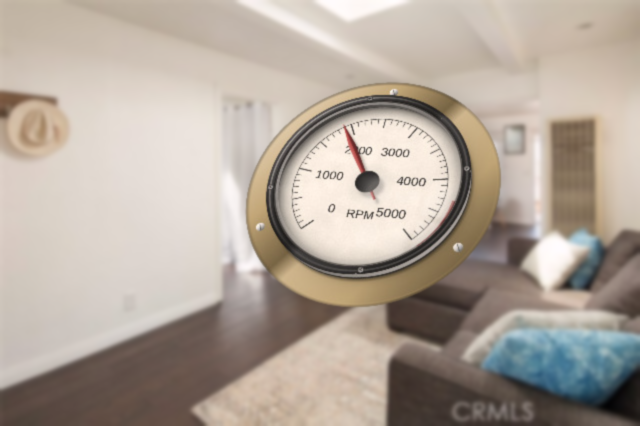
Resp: 1900 rpm
